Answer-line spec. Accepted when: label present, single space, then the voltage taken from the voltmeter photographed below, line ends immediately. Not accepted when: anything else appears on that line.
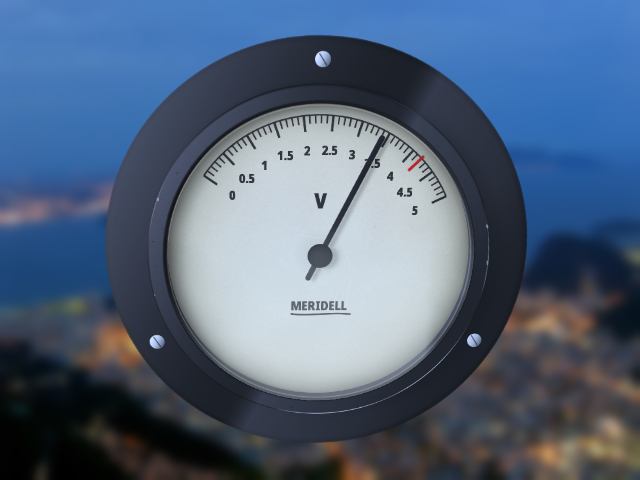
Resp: 3.4 V
